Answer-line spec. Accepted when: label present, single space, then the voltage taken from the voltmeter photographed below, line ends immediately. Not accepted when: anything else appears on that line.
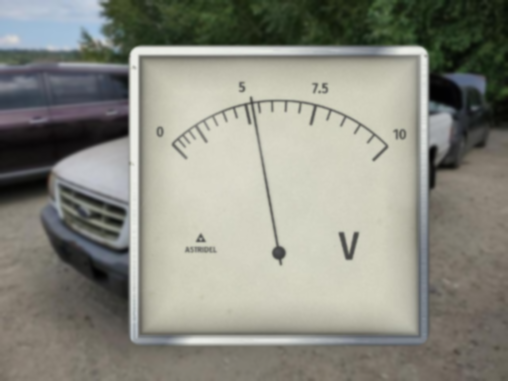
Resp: 5.25 V
